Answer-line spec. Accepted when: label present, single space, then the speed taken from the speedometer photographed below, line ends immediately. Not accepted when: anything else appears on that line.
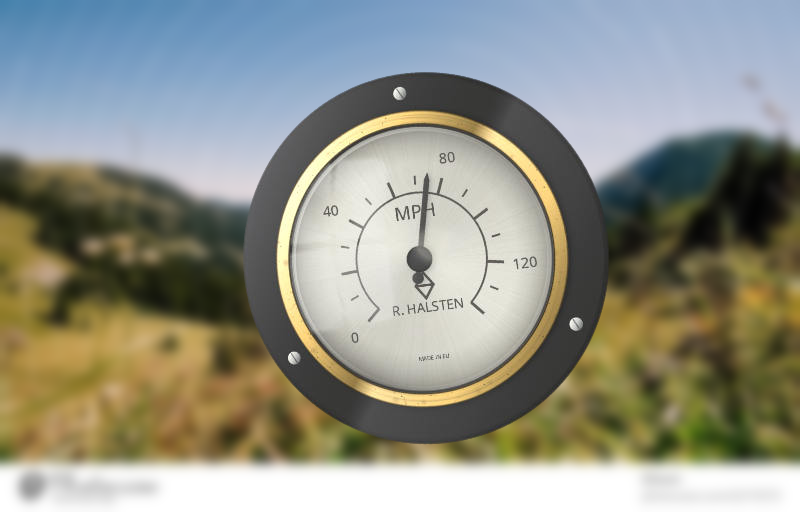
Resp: 75 mph
